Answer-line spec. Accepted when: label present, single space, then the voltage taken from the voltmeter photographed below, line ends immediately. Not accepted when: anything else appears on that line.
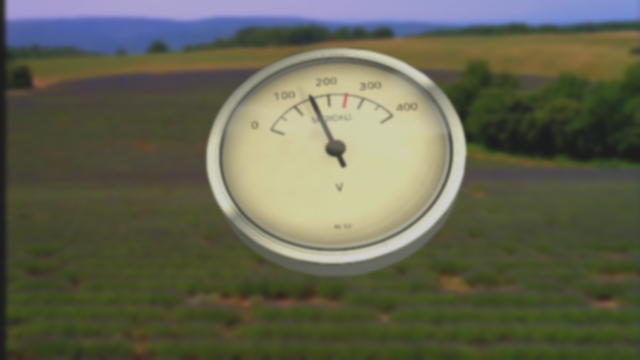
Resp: 150 V
